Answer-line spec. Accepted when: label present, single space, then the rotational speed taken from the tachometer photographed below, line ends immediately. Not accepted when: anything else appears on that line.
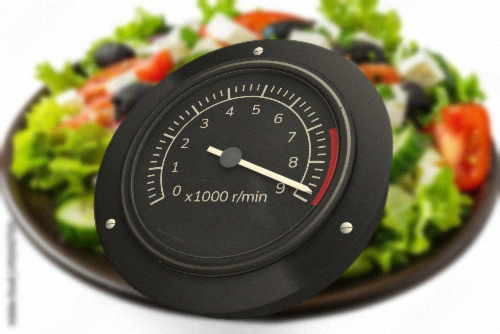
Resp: 8800 rpm
